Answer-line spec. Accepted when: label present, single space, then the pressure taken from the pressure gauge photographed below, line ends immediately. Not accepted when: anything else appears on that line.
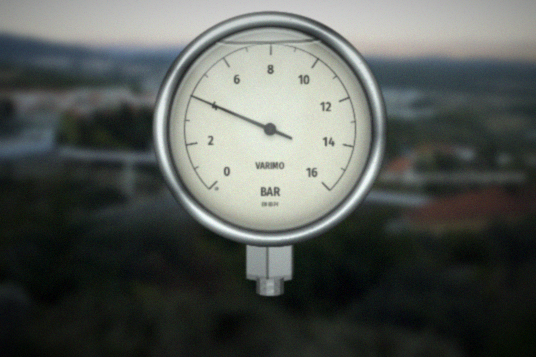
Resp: 4 bar
